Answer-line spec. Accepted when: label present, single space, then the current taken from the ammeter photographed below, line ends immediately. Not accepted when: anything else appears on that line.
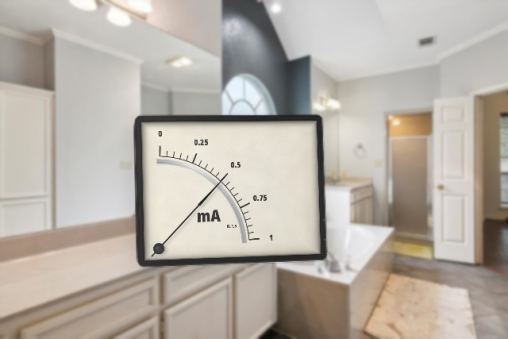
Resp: 0.5 mA
